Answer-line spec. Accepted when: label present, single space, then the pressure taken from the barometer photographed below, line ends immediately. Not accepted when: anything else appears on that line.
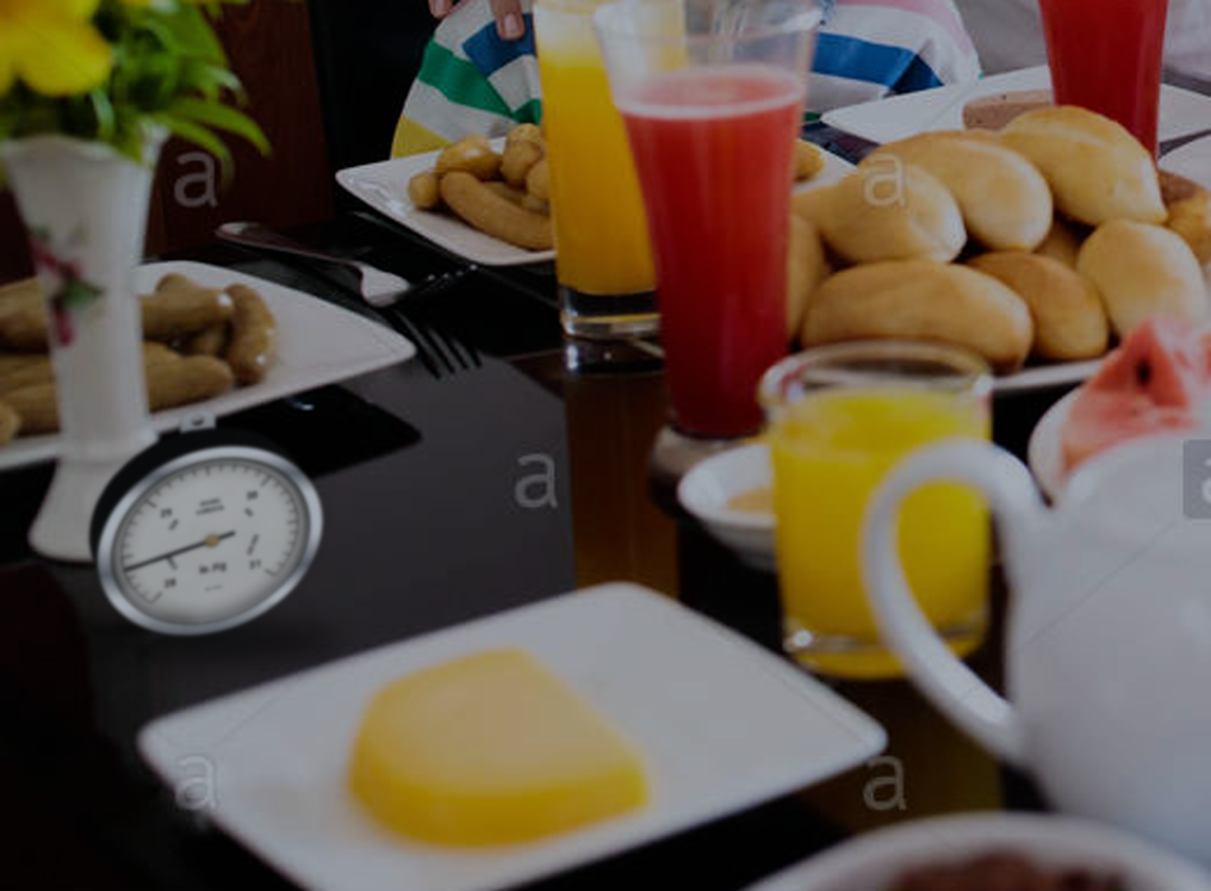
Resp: 28.4 inHg
